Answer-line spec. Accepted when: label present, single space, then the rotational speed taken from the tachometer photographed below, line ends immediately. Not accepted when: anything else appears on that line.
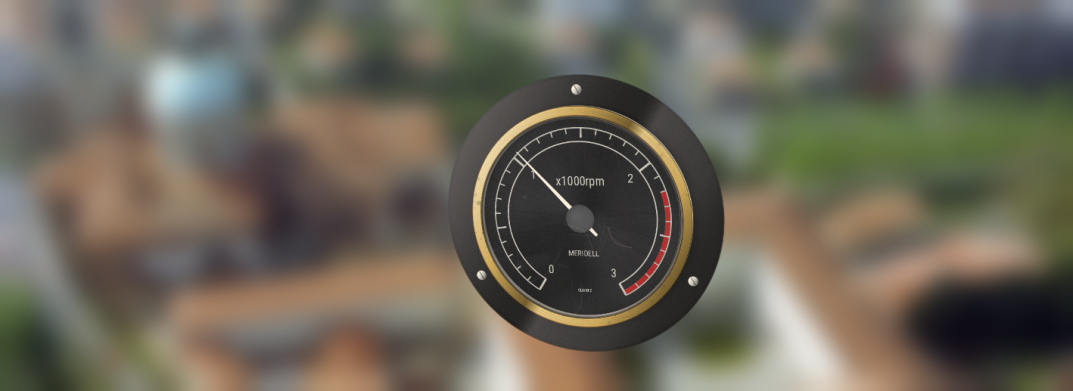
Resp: 1050 rpm
